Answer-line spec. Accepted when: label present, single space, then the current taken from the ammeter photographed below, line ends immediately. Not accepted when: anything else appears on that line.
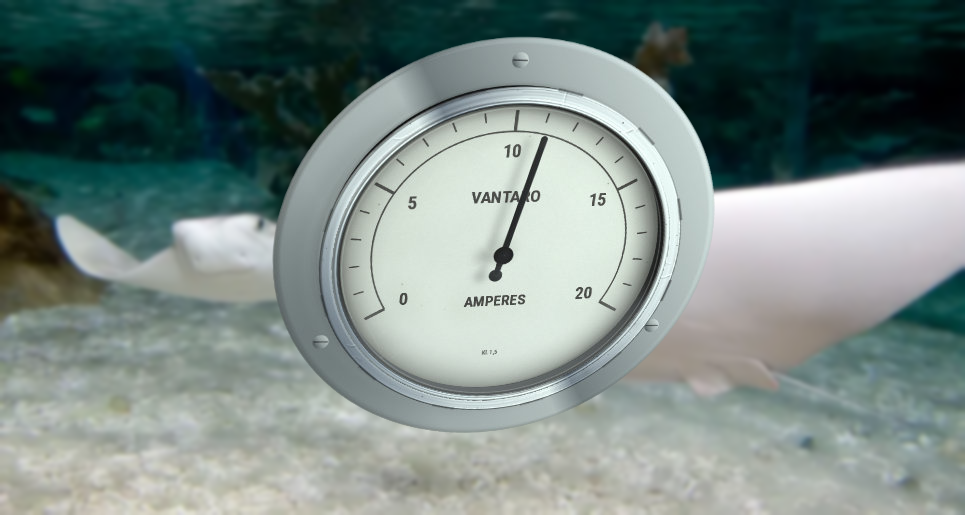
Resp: 11 A
